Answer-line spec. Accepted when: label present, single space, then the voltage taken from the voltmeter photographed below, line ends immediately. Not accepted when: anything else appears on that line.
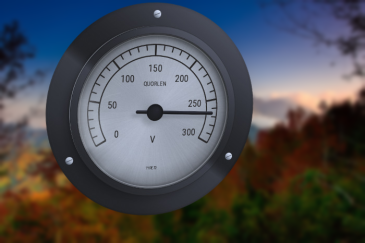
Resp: 265 V
